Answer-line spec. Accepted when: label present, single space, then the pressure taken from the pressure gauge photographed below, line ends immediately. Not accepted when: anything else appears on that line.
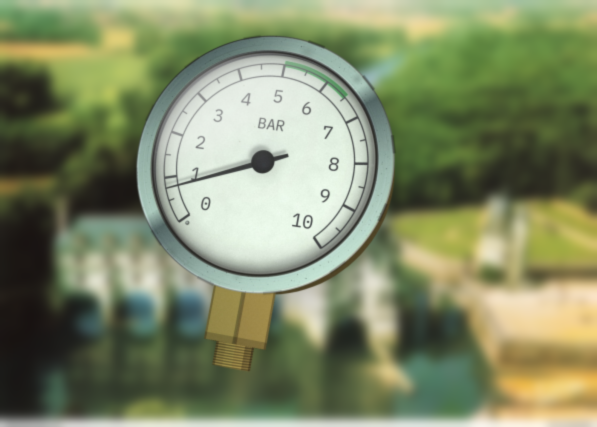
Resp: 0.75 bar
